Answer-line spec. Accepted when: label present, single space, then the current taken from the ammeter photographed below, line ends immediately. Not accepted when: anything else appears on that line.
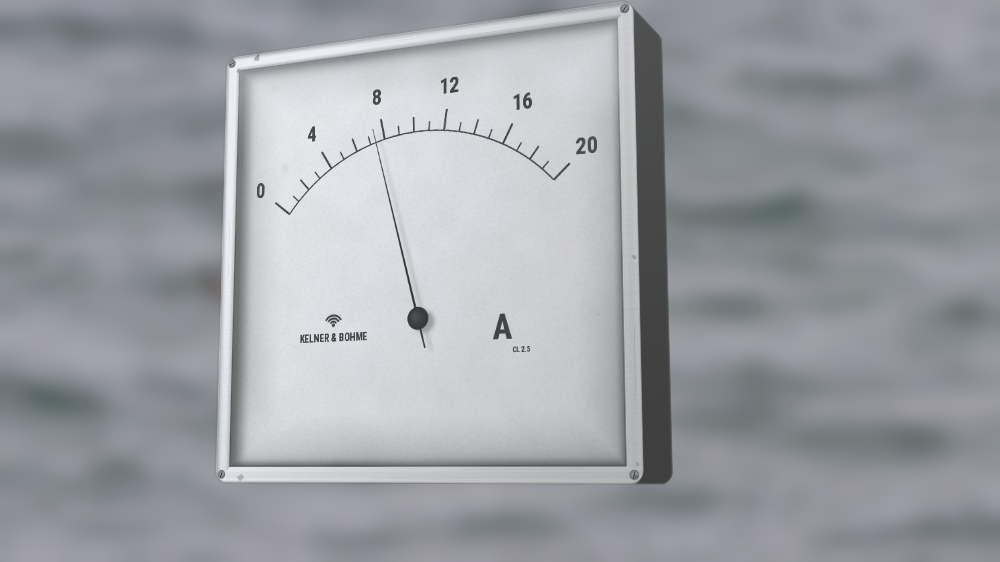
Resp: 7.5 A
